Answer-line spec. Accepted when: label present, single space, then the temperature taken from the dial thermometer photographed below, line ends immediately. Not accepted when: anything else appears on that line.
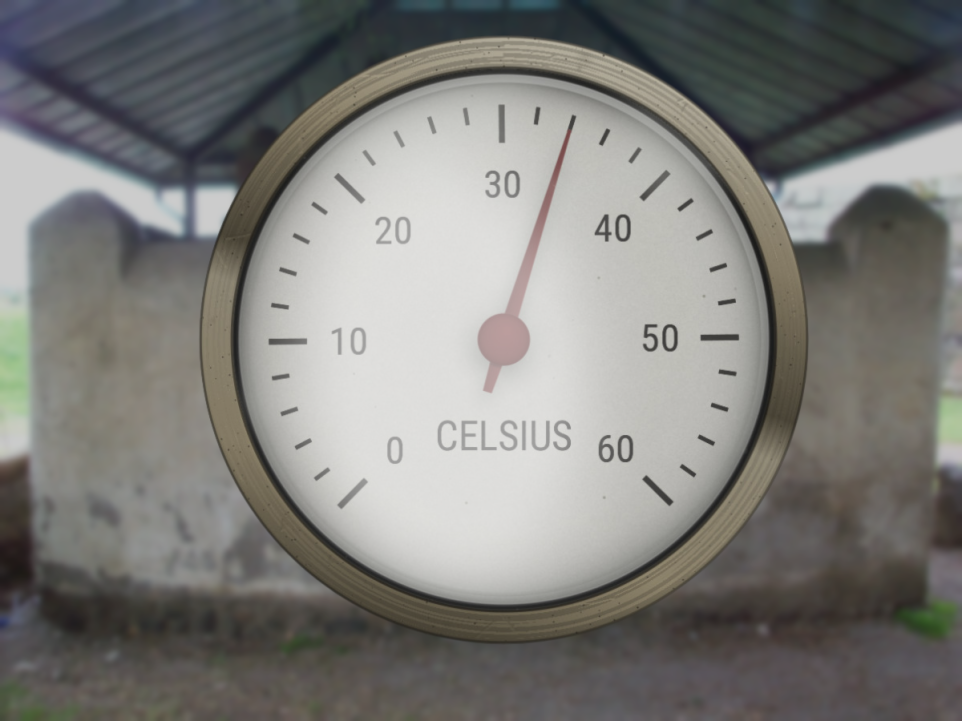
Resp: 34 °C
